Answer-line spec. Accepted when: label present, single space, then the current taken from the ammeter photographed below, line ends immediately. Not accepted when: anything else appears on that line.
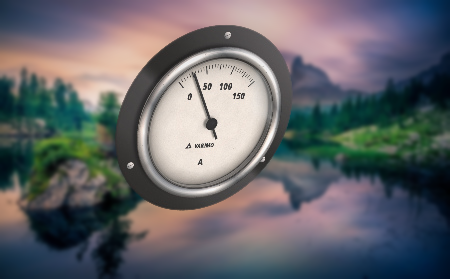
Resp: 25 A
